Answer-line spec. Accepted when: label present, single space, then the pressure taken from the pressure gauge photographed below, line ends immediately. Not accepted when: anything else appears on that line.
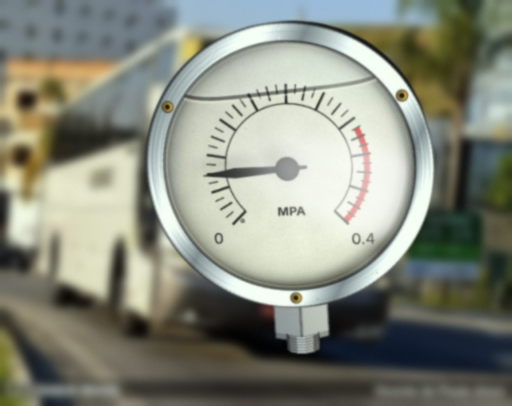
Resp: 0.06 MPa
